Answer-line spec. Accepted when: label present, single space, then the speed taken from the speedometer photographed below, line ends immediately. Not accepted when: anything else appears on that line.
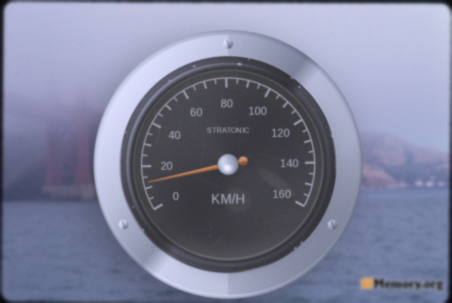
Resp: 12.5 km/h
